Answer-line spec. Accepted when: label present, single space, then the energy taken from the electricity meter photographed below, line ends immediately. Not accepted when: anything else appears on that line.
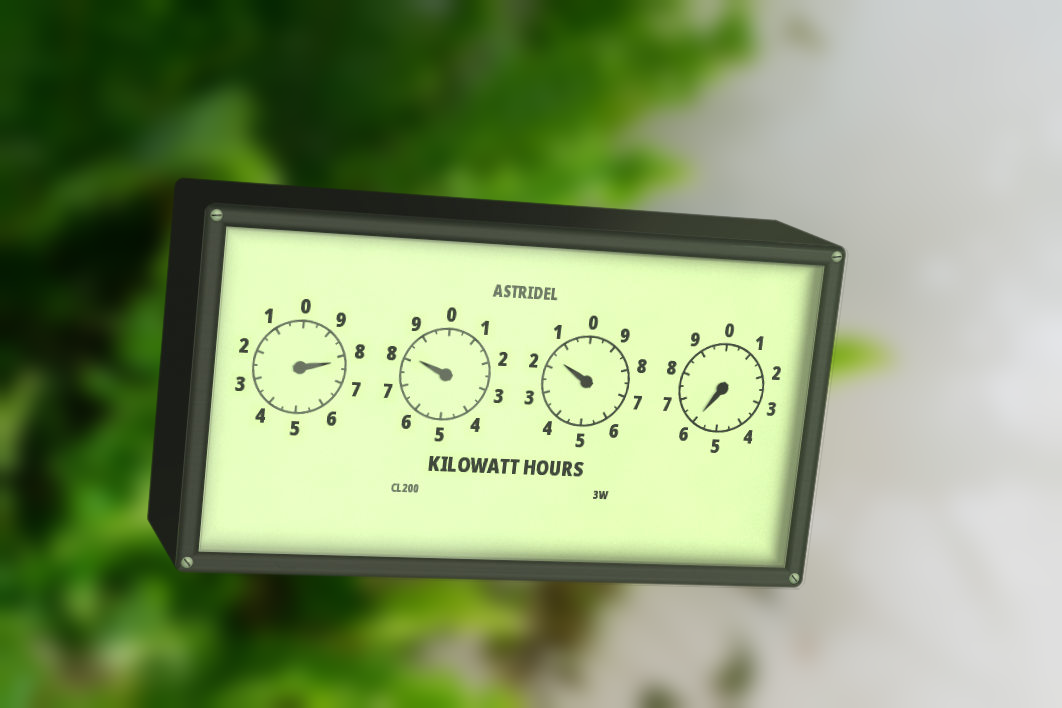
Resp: 7816 kWh
